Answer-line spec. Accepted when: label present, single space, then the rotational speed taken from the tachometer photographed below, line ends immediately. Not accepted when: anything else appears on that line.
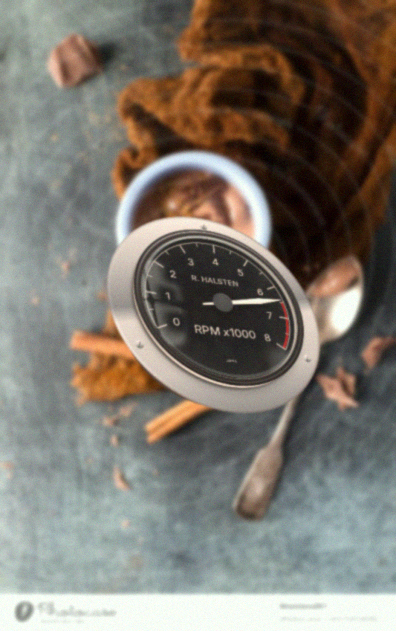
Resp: 6500 rpm
